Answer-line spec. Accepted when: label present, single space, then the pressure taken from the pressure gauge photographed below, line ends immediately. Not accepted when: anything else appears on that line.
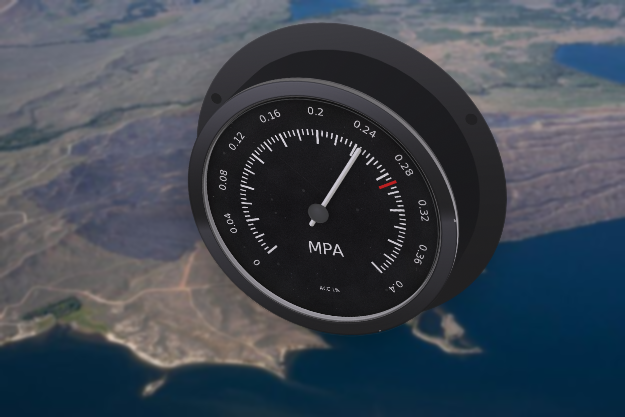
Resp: 0.245 MPa
